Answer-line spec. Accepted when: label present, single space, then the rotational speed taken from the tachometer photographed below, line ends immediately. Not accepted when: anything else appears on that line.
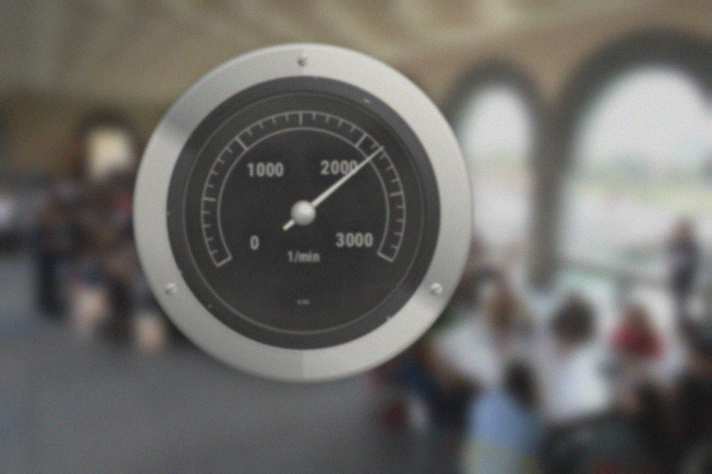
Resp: 2150 rpm
